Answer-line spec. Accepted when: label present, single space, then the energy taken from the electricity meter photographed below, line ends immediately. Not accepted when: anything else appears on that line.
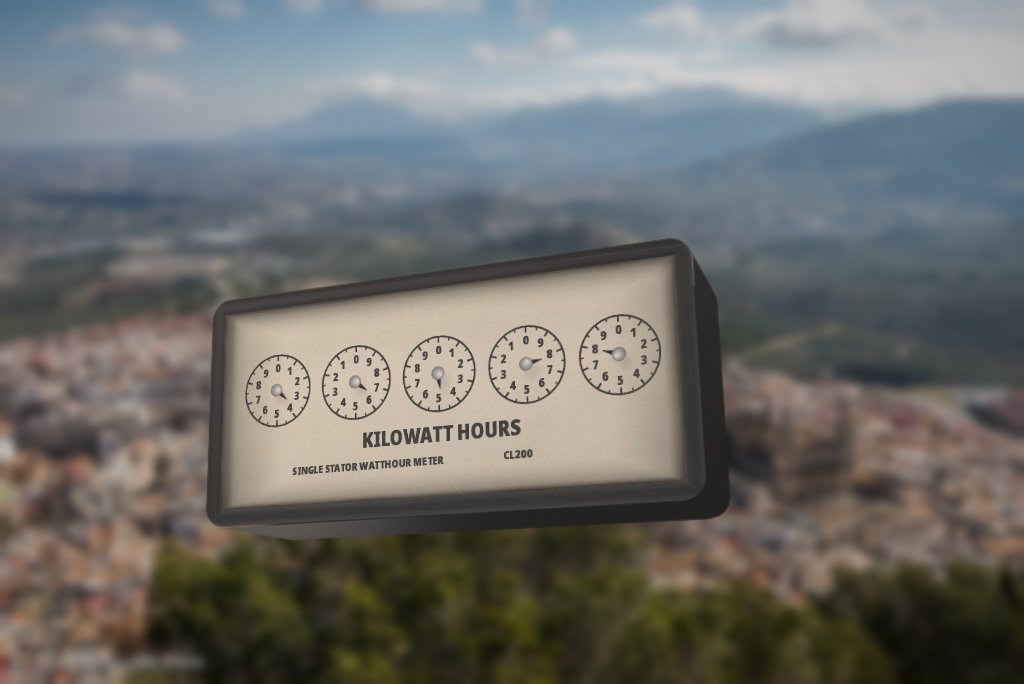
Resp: 36478 kWh
